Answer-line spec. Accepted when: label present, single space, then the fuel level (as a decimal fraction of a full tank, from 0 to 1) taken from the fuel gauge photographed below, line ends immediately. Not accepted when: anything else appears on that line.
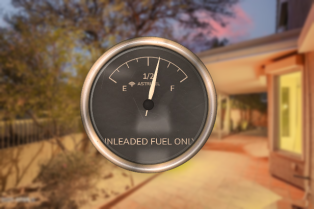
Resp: 0.625
